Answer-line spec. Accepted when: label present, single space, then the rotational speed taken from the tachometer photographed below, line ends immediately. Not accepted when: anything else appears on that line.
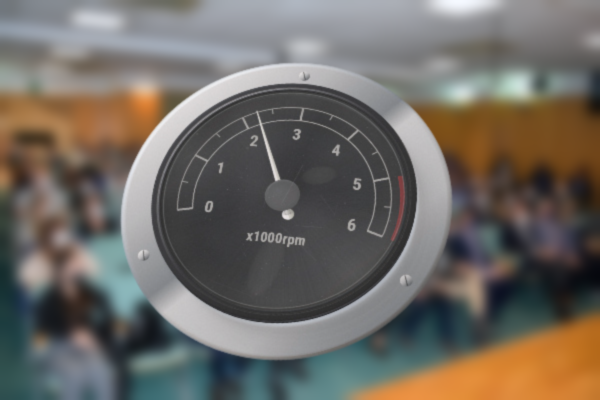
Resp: 2250 rpm
